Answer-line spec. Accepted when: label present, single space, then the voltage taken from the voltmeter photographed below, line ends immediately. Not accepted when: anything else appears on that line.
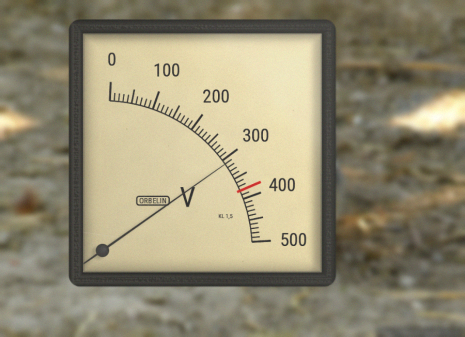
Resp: 310 V
